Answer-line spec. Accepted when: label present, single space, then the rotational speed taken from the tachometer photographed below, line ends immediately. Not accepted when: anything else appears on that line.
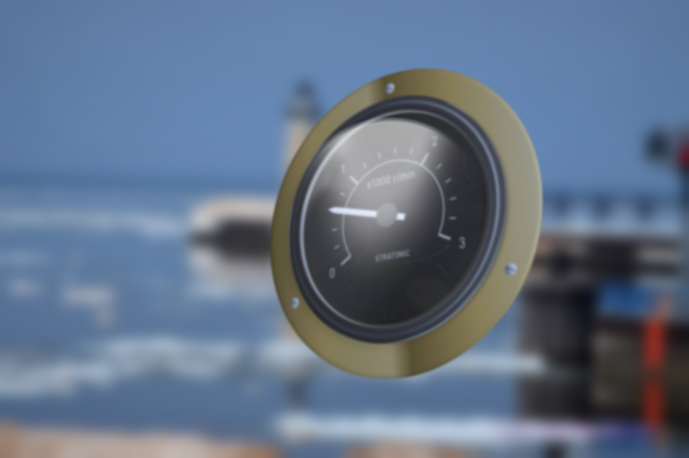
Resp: 600 rpm
